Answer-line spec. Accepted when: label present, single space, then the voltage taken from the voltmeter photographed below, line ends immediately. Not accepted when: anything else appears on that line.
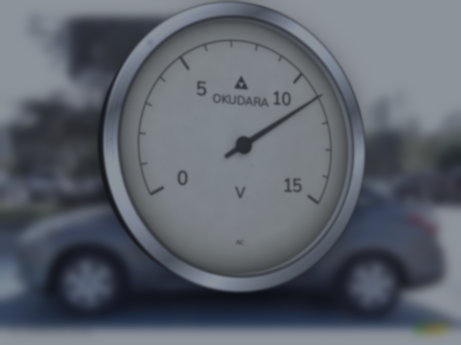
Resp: 11 V
